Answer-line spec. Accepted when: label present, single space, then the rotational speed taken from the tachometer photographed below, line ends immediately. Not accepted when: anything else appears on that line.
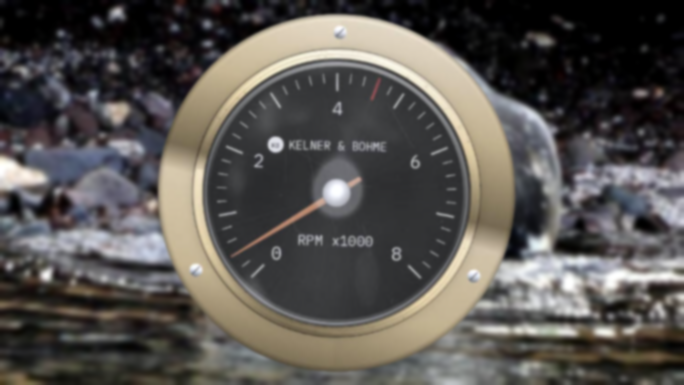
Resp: 400 rpm
